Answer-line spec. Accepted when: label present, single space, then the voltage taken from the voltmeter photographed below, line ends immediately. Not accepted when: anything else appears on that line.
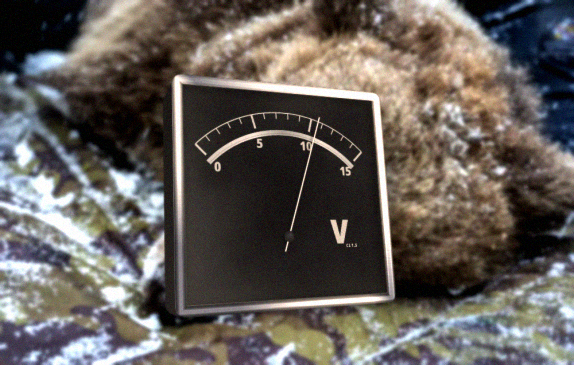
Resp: 10.5 V
